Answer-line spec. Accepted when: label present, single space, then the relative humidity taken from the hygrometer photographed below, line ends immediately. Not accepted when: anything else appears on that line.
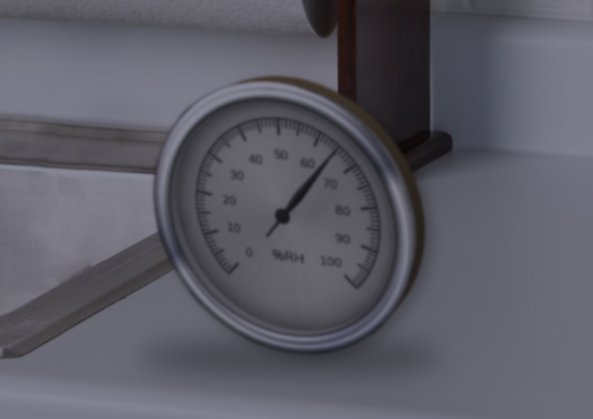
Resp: 65 %
